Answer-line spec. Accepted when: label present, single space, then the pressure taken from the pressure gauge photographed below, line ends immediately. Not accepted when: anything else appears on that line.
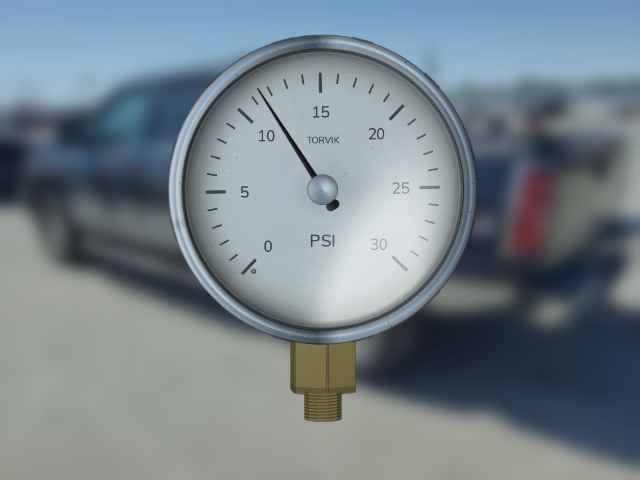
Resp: 11.5 psi
